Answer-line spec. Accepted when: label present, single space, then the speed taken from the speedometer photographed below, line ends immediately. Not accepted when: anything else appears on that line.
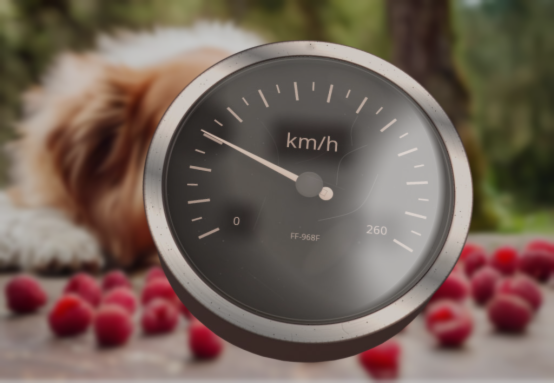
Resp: 60 km/h
